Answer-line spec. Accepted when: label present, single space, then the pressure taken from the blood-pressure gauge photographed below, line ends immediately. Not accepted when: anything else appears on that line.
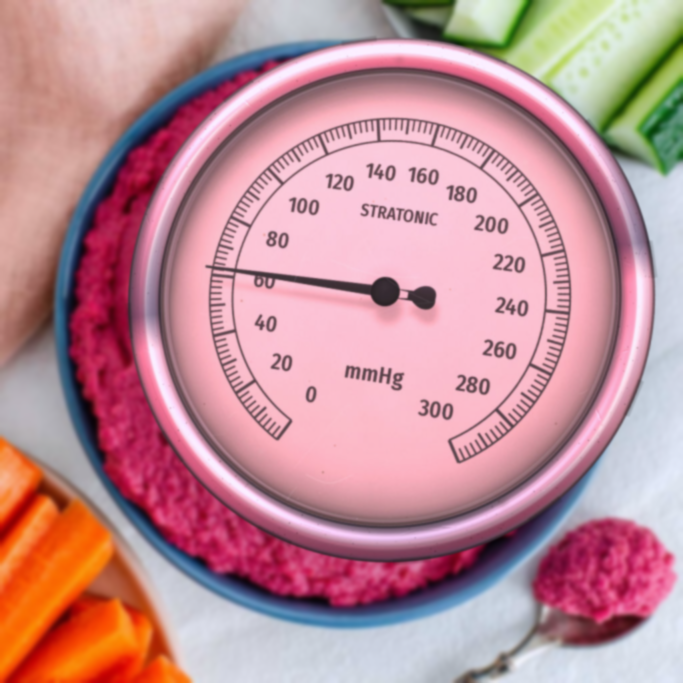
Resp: 62 mmHg
